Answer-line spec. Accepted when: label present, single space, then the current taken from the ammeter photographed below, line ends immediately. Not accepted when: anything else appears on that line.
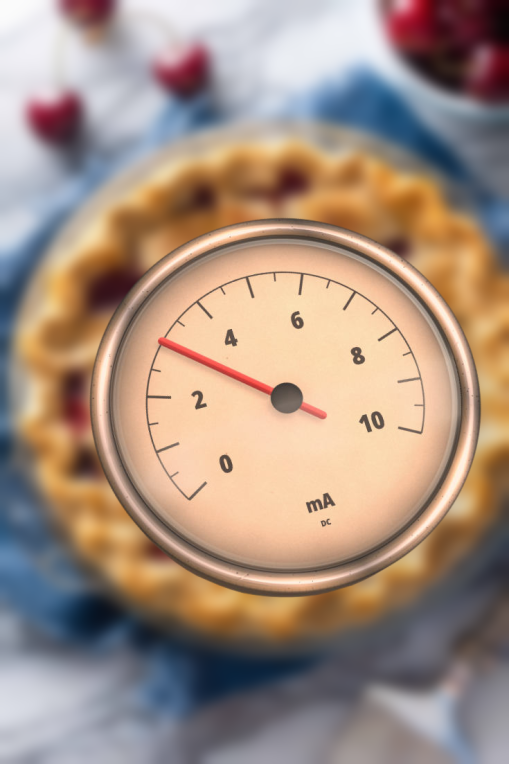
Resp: 3 mA
